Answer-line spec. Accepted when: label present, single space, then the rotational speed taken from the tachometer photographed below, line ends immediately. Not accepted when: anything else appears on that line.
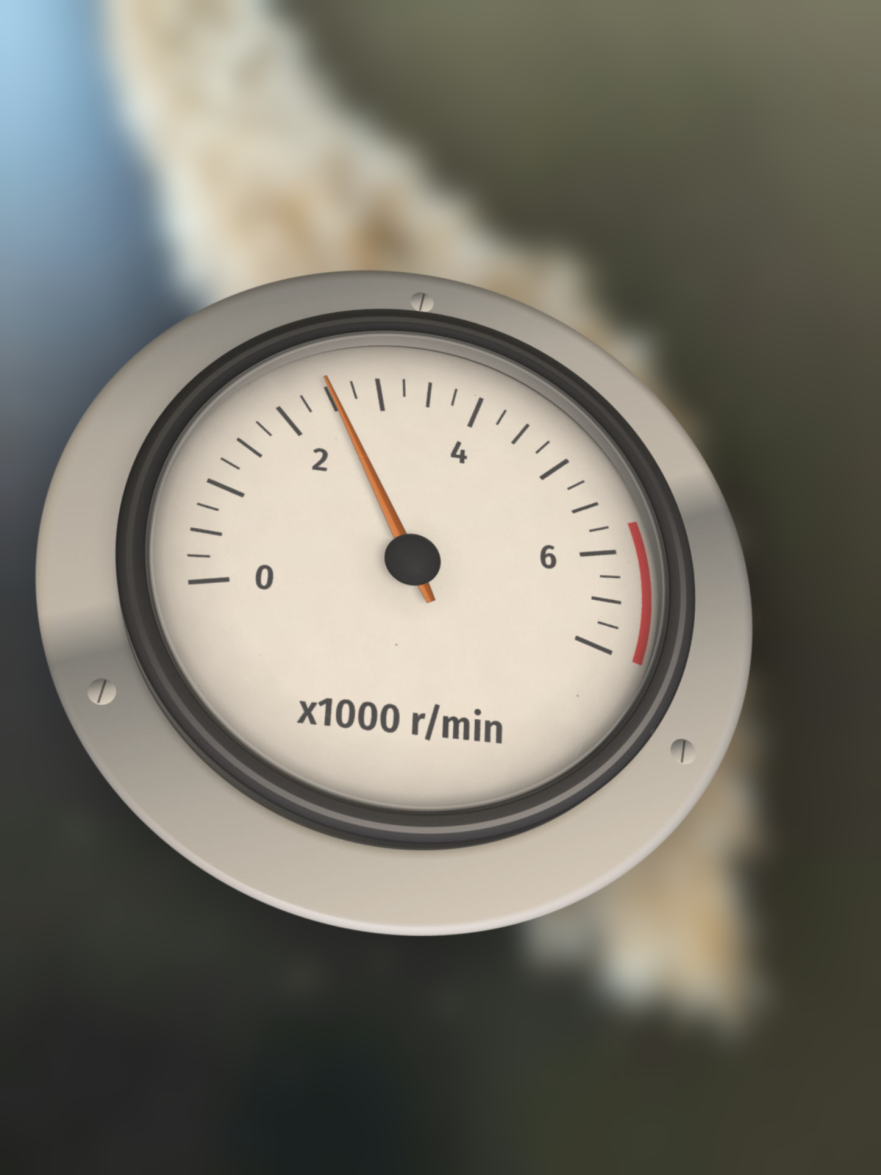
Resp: 2500 rpm
